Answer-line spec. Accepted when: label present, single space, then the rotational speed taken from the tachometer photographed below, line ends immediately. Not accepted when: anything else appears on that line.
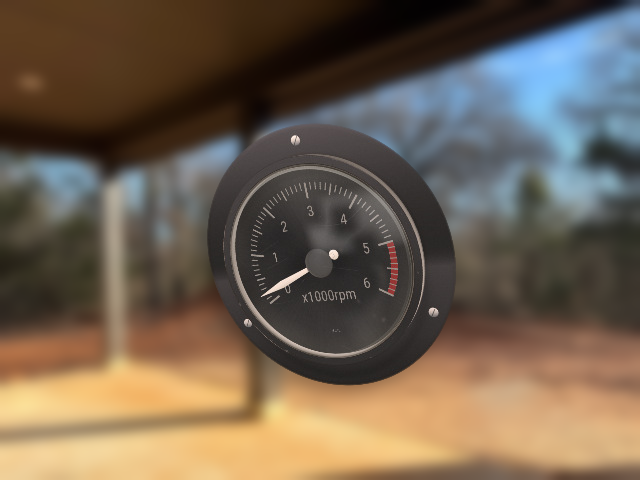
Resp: 200 rpm
